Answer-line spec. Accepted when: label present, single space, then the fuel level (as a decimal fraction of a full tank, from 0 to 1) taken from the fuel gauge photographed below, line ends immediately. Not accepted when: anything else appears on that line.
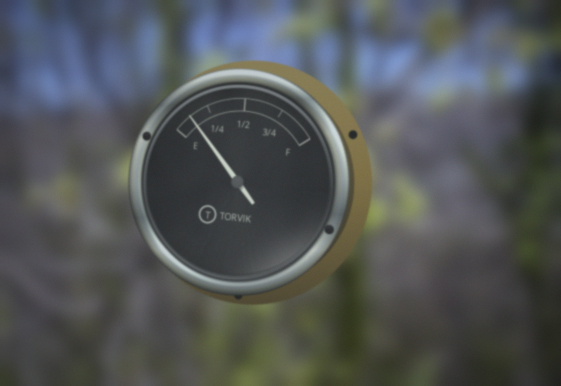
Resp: 0.125
